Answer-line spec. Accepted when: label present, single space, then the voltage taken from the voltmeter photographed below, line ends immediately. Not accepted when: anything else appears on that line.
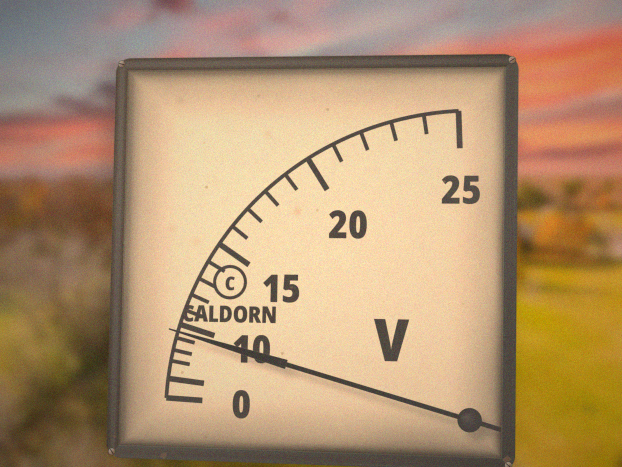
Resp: 9.5 V
